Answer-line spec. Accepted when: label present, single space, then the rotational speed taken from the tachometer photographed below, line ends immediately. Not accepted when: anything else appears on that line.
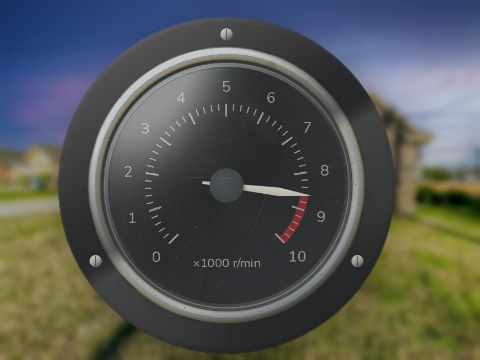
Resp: 8600 rpm
